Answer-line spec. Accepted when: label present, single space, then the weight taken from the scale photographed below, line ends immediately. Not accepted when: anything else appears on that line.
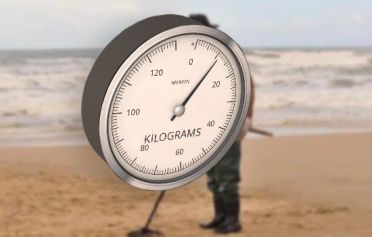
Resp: 10 kg
